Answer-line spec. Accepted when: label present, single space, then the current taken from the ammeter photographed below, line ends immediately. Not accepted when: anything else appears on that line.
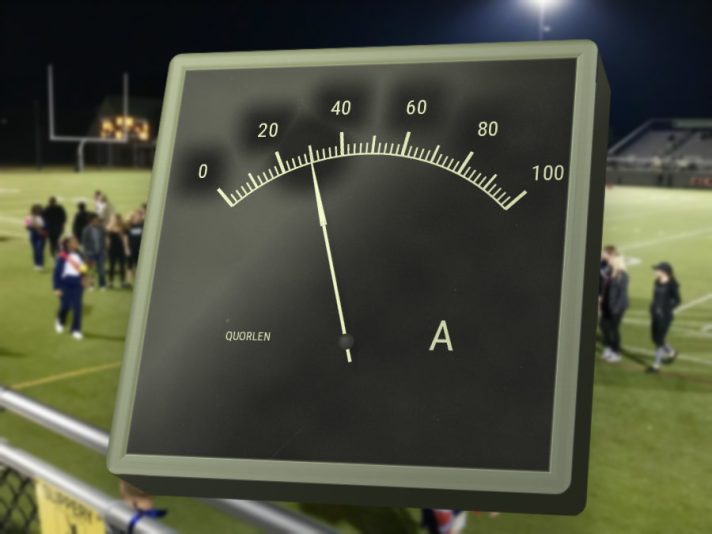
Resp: 30 A
